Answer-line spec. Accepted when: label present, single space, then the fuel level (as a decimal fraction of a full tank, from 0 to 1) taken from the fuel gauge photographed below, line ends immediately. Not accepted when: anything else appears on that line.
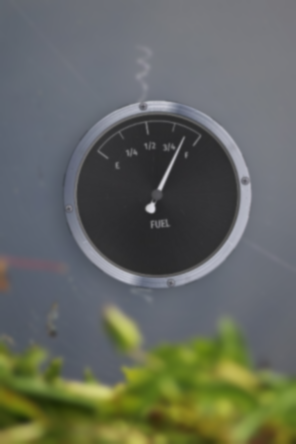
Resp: 0.875
